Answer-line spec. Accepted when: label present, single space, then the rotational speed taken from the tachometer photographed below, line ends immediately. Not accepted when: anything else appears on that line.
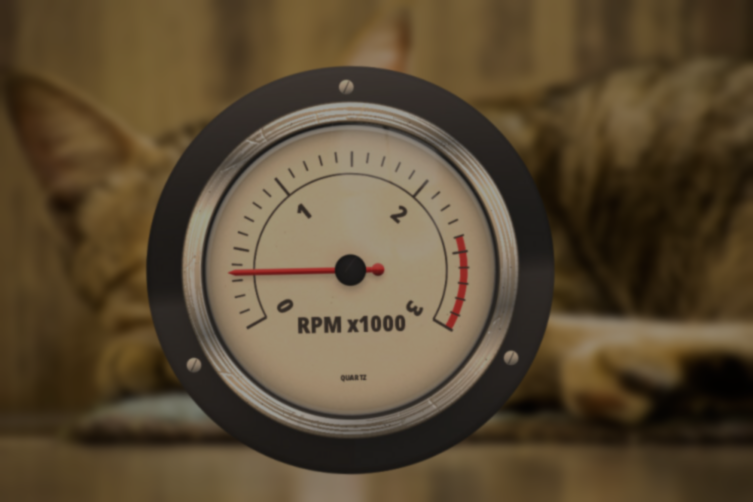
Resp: 350 rpm
